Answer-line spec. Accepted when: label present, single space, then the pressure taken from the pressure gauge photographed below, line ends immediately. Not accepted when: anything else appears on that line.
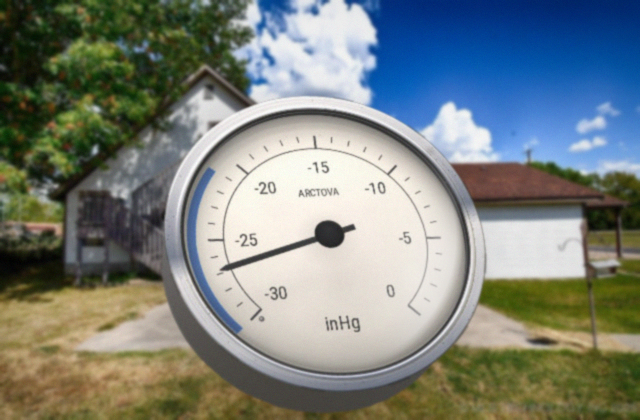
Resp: -27 inHg
